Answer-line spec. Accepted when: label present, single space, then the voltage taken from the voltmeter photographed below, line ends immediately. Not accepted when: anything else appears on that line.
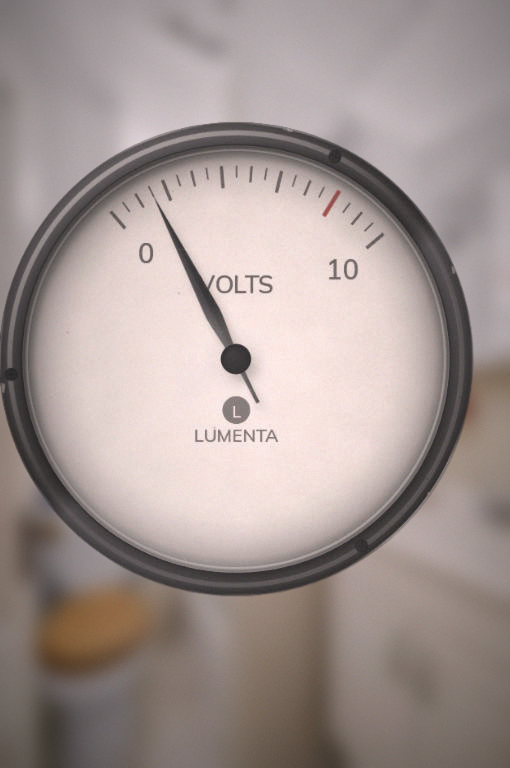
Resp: 1.5 V
